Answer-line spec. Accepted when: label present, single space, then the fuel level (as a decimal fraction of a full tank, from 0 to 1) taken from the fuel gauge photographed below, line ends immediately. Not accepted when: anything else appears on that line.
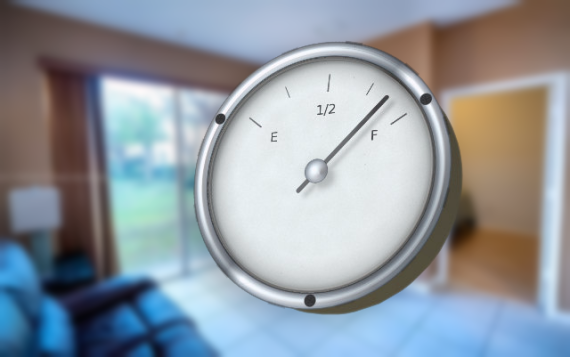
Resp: 0.875
